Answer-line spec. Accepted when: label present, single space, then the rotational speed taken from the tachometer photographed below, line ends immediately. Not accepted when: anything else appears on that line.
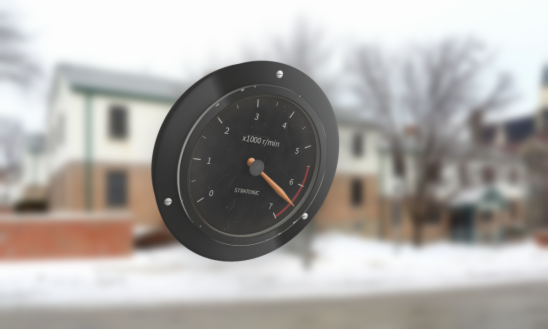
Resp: 6500 rpm
